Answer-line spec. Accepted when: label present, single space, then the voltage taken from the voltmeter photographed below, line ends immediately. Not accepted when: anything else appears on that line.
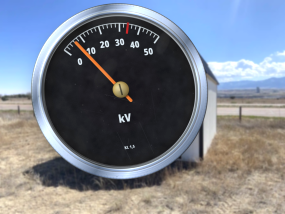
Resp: 6 kV
